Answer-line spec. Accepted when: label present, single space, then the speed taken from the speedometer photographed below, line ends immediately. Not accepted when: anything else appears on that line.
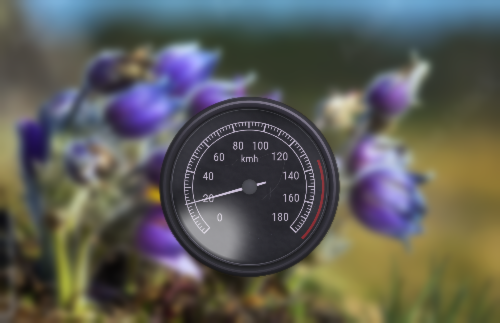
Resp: 20 km/h
